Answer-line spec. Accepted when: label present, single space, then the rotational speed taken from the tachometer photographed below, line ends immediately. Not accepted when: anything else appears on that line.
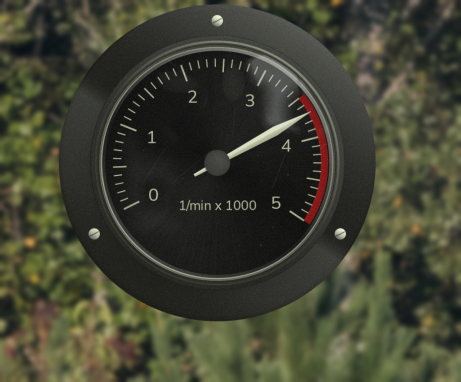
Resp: 3700 rpm
